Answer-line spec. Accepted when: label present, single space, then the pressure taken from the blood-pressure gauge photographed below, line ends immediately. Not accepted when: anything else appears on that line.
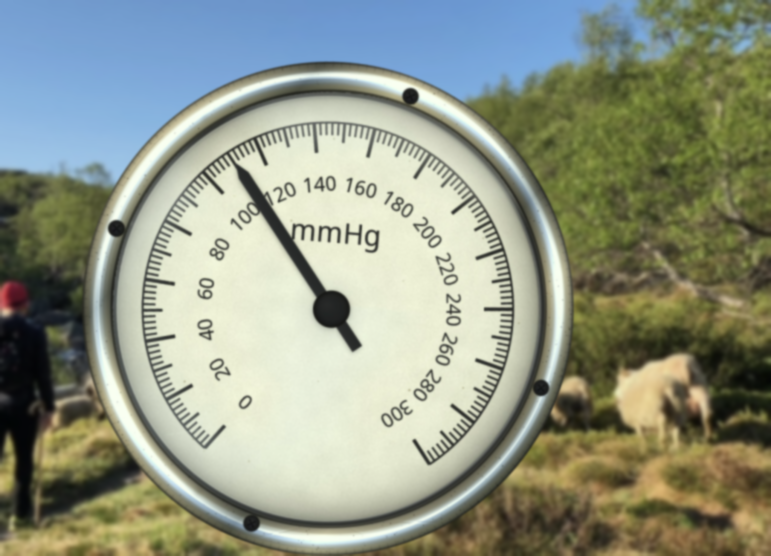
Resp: 110 mmHg
